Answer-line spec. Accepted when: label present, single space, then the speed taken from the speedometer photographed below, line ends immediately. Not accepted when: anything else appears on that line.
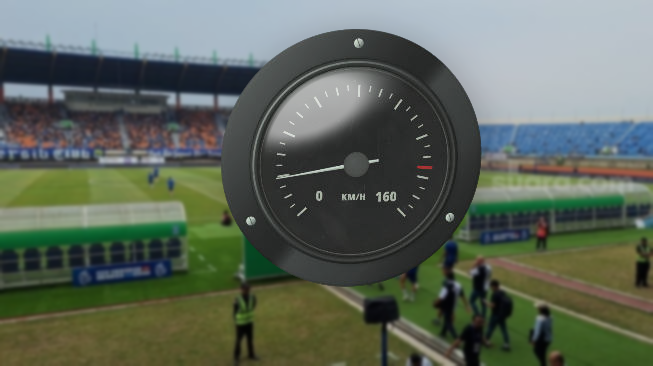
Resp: 20 km/h
